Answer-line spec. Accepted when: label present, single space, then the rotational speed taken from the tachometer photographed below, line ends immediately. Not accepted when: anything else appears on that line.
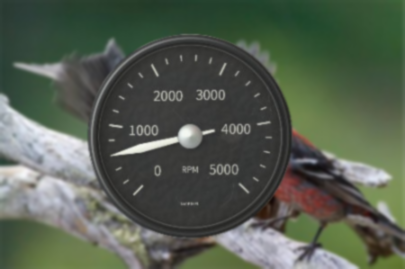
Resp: 600 rpm
